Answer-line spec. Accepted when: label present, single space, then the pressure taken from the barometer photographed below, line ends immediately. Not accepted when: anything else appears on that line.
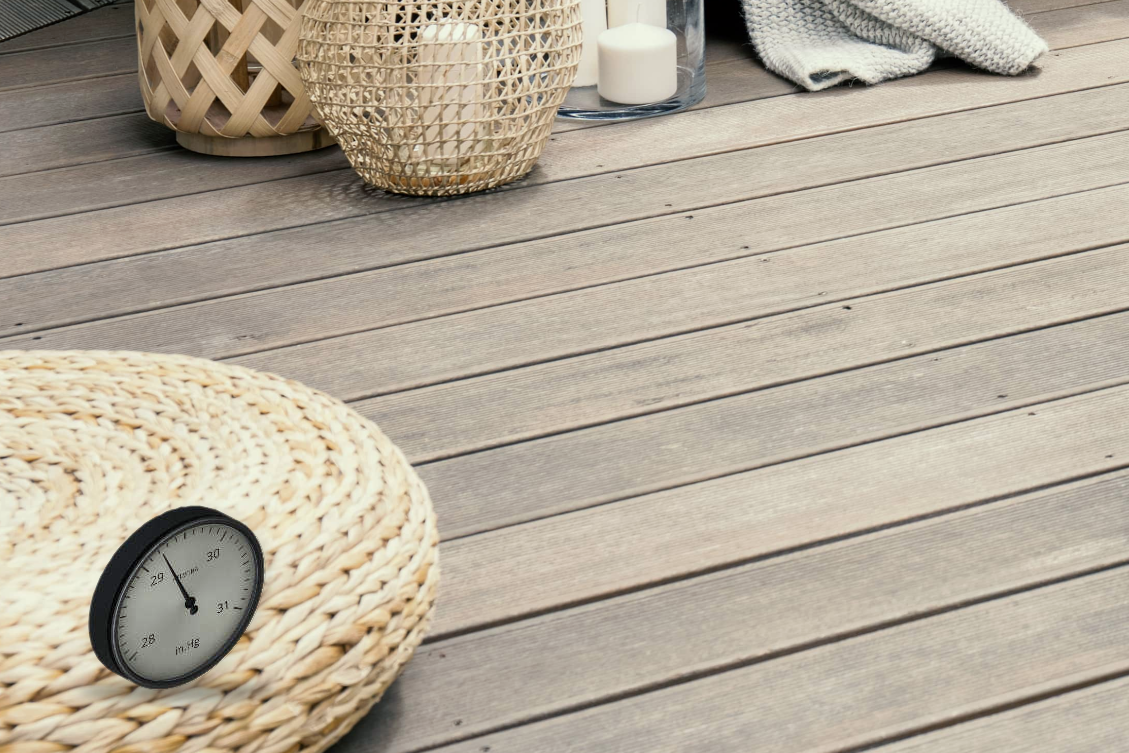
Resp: 29.2 inHg
